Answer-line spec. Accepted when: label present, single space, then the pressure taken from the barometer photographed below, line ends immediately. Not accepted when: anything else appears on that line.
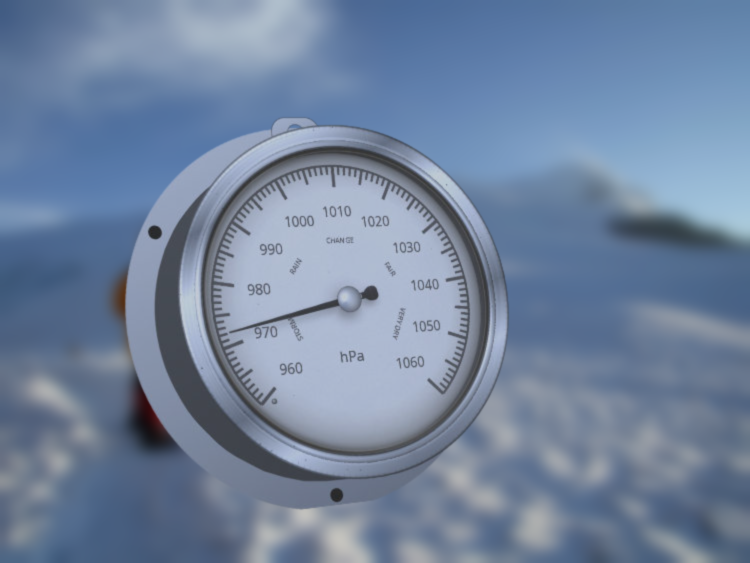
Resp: 972 hPa
